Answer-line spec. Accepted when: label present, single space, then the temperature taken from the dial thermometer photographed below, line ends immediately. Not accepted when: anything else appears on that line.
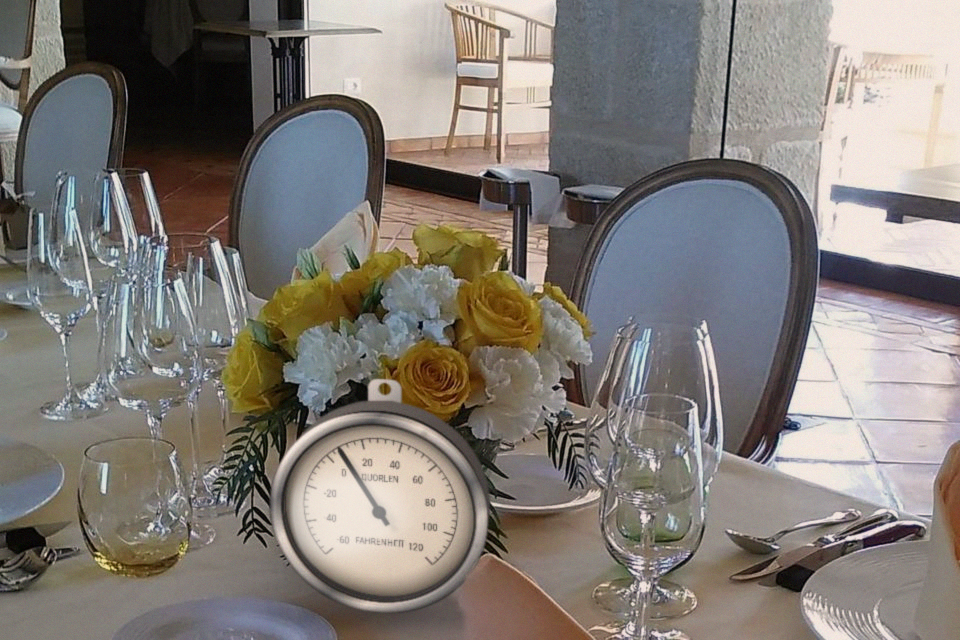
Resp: 8 °F
